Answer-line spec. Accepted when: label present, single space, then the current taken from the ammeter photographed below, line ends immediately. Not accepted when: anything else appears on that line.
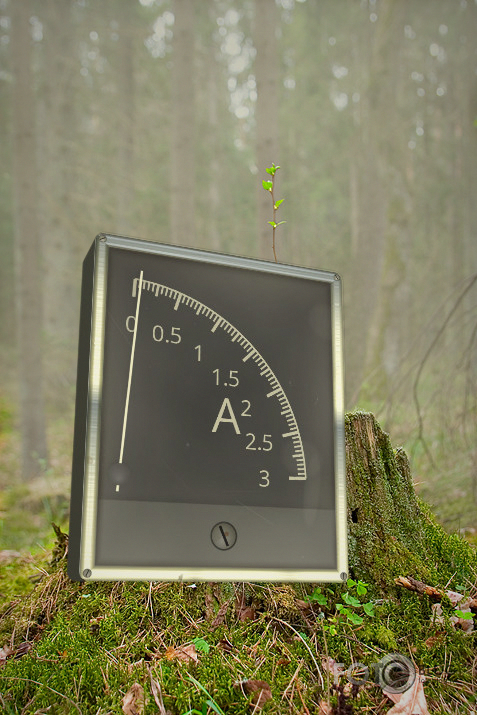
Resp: 0.05 A
